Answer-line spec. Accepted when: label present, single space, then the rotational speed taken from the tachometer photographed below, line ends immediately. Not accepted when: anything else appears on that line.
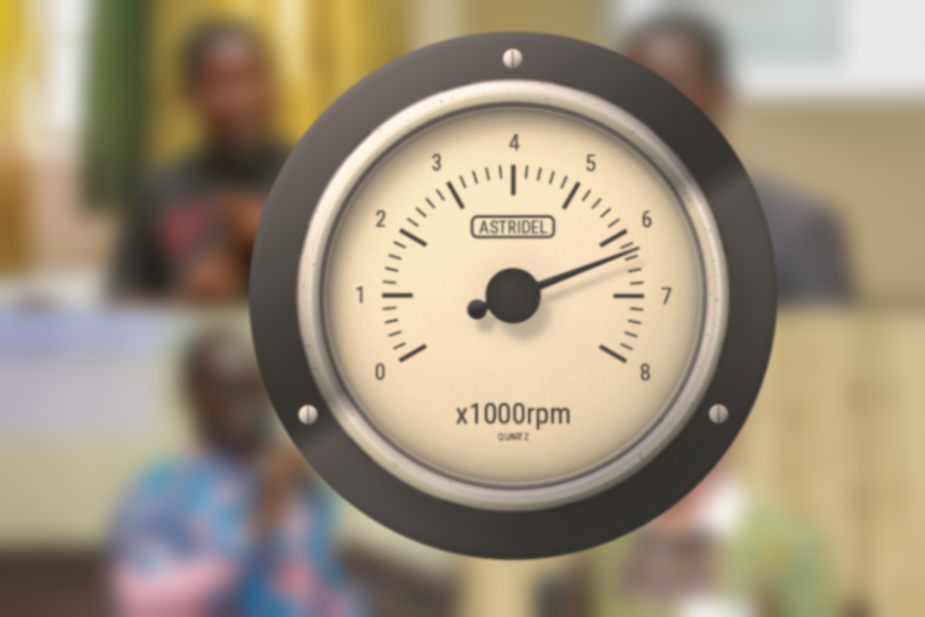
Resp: 6300 rpm
